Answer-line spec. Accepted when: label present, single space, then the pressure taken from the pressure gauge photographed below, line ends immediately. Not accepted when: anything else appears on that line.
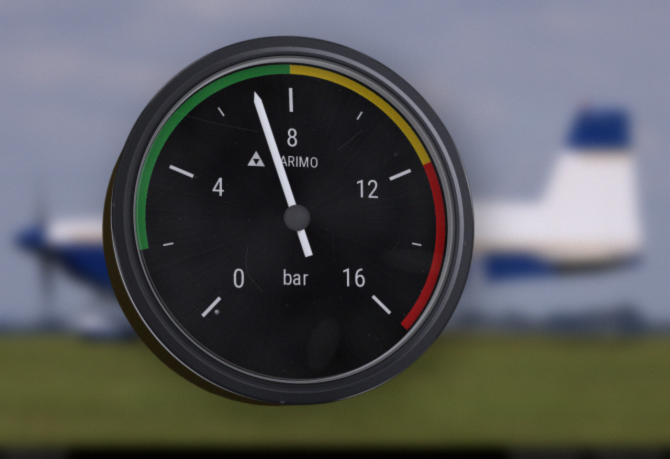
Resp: 7 bar
